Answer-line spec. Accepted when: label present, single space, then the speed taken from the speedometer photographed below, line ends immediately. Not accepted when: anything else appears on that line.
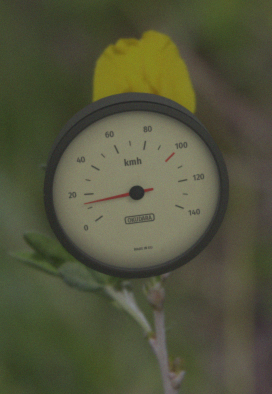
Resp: 15 km/h
